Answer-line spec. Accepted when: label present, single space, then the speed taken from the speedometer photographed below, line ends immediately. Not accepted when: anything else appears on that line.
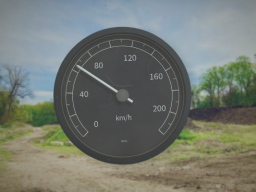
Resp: 65 km/h
